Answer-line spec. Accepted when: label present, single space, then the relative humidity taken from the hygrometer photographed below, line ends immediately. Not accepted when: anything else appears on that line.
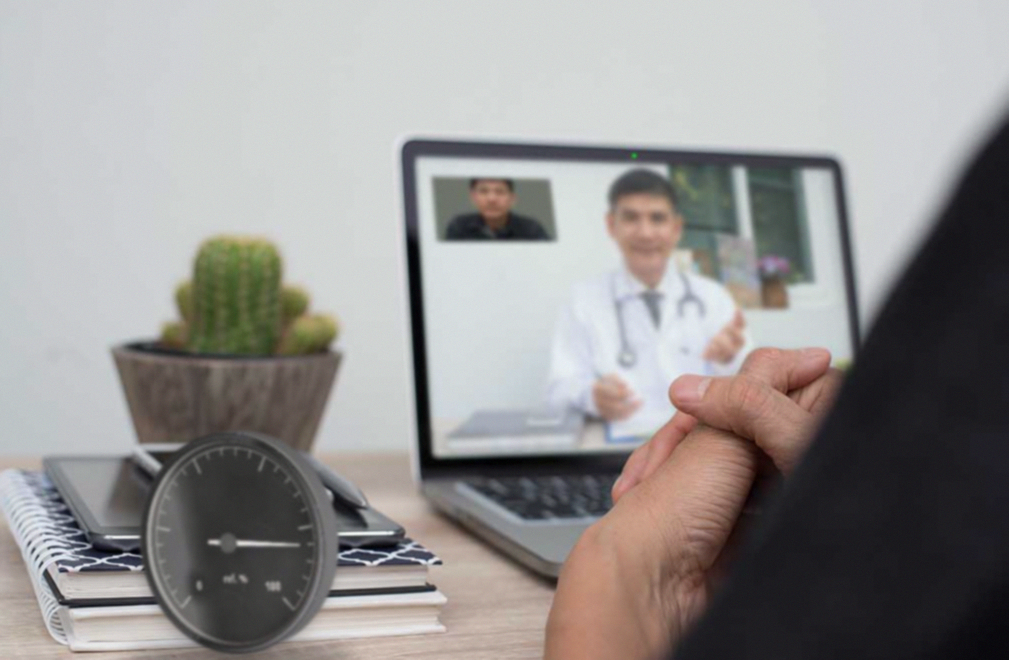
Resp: 84 %
